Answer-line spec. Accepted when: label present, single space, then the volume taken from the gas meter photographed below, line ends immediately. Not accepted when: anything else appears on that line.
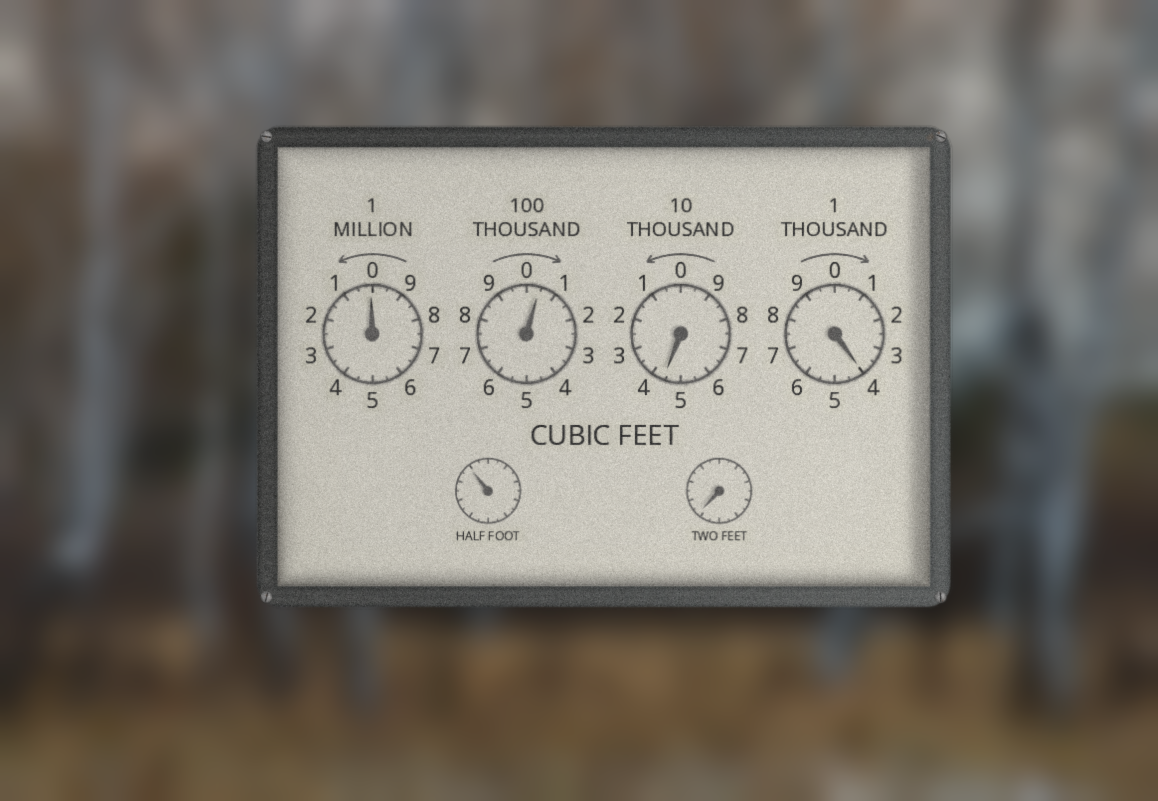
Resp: 4400 ft³
